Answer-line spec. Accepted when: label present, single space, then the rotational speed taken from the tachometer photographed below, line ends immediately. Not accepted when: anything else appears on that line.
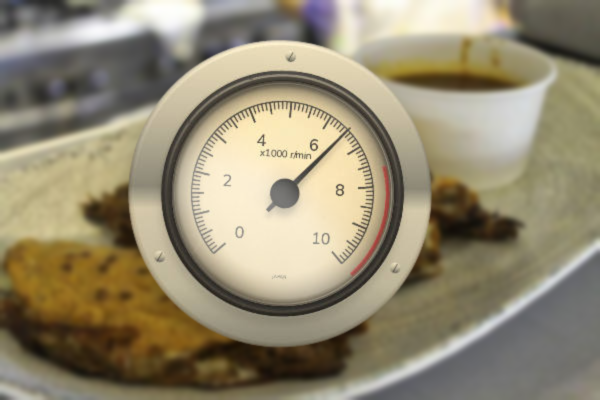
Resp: 6500 rpm
